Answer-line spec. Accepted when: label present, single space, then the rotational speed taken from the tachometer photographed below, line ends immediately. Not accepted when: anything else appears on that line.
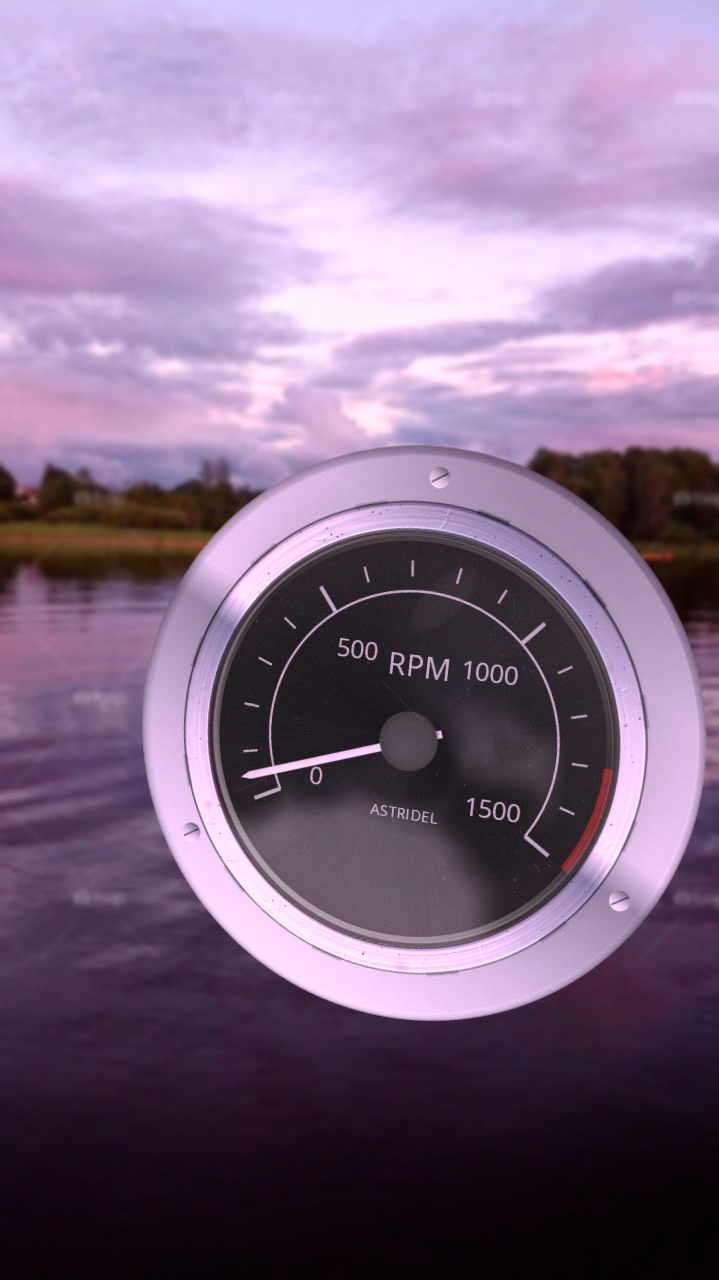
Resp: 50 rpm
